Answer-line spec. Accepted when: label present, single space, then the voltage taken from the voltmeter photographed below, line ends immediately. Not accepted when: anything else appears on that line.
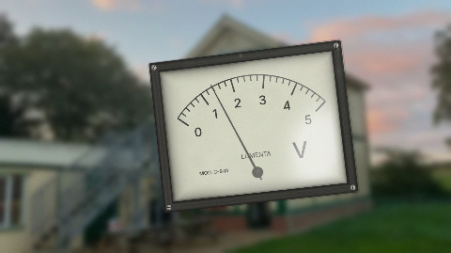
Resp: 1.4 V
